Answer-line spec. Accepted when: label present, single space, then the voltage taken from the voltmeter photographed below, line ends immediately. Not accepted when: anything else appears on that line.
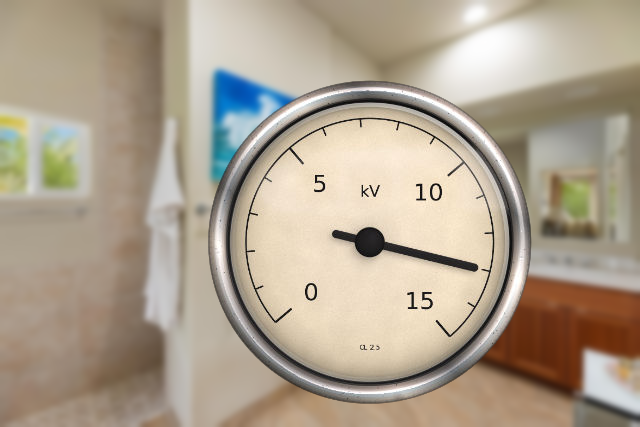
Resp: 13 kV
